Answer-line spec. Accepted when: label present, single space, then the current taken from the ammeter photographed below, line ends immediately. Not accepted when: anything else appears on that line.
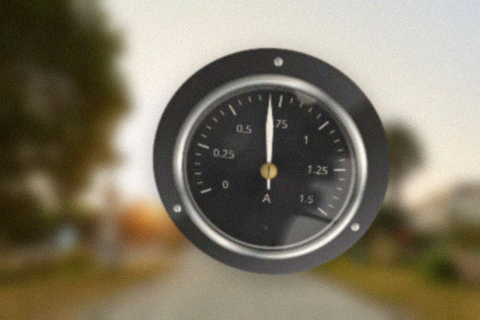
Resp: 0.7 A
